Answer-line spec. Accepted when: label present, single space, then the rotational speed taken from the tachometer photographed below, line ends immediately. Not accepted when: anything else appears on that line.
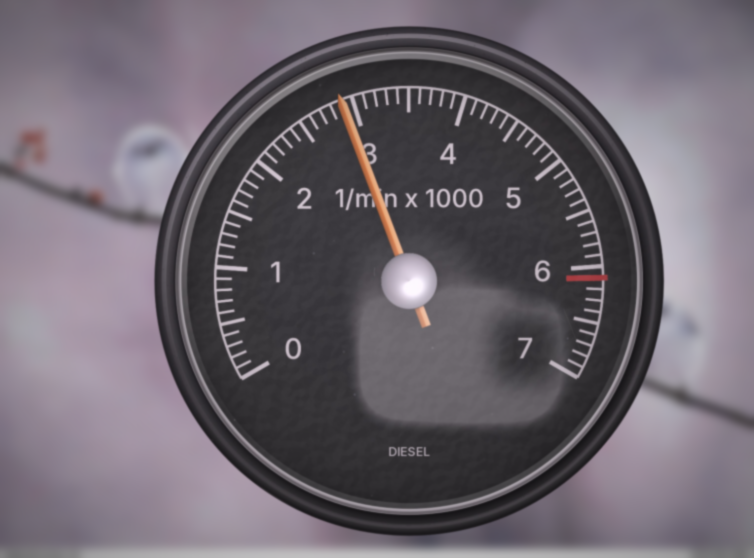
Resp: 2900 rpm
